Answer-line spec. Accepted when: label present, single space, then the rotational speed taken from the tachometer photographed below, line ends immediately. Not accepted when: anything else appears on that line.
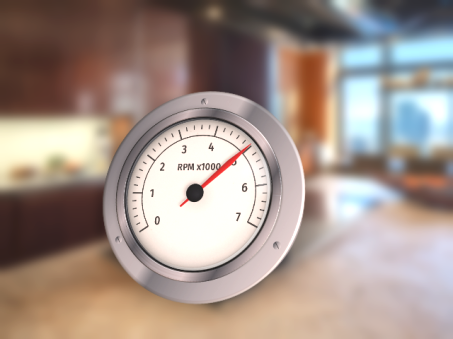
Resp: 5000 rpm
